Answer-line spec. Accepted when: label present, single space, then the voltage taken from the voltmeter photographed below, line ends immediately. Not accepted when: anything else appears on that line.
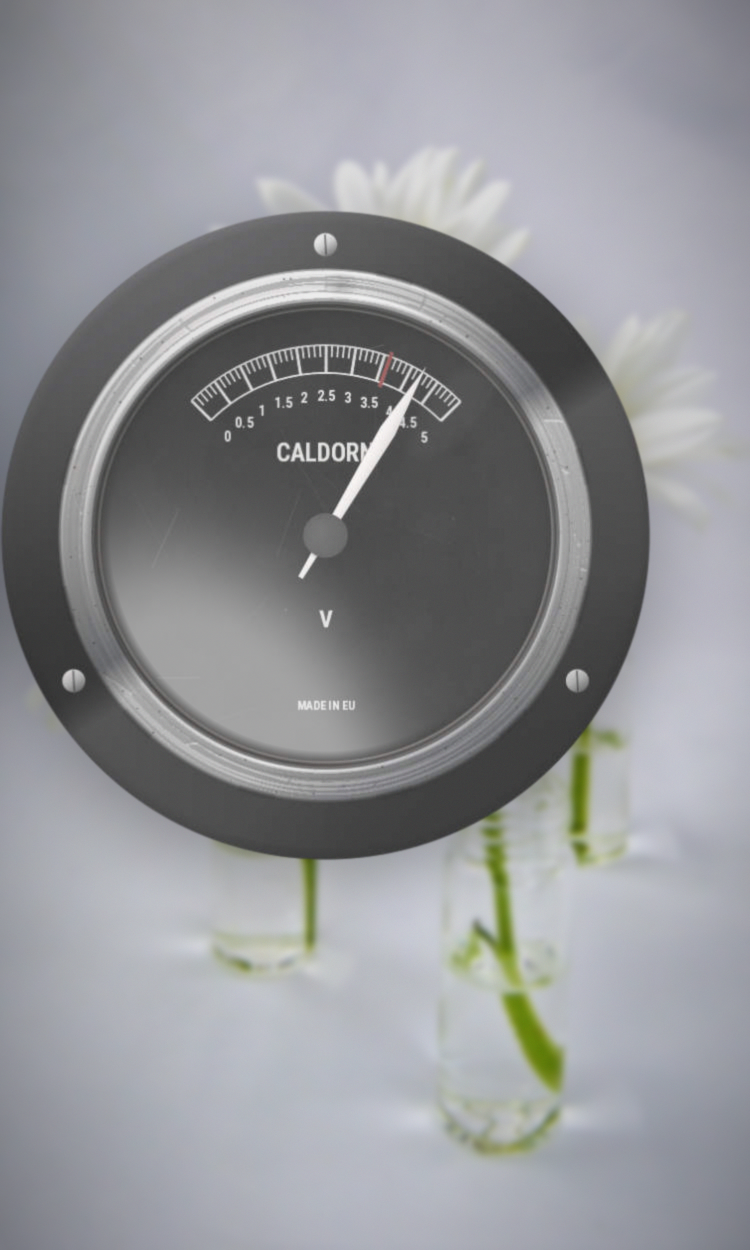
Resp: 4.2 V
